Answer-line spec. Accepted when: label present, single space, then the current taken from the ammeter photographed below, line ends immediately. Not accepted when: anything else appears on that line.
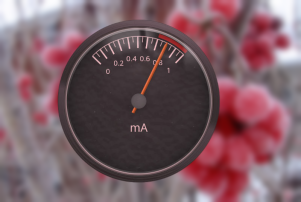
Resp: 0.8 mA
